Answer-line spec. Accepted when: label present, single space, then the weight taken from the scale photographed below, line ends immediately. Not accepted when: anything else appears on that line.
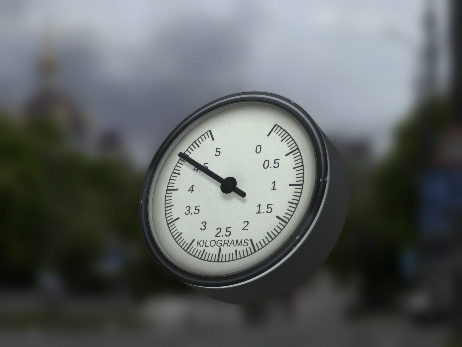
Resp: 4.5 kg
